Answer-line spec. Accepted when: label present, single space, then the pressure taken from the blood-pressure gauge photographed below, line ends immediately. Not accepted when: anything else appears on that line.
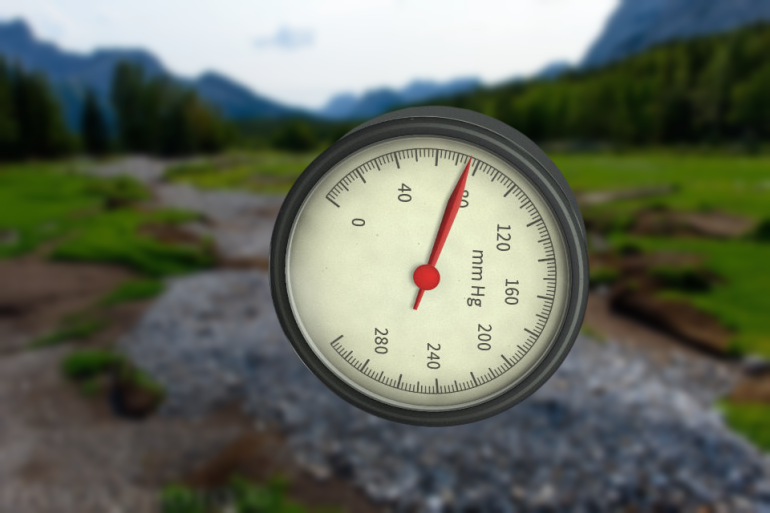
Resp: 76 mmHg
